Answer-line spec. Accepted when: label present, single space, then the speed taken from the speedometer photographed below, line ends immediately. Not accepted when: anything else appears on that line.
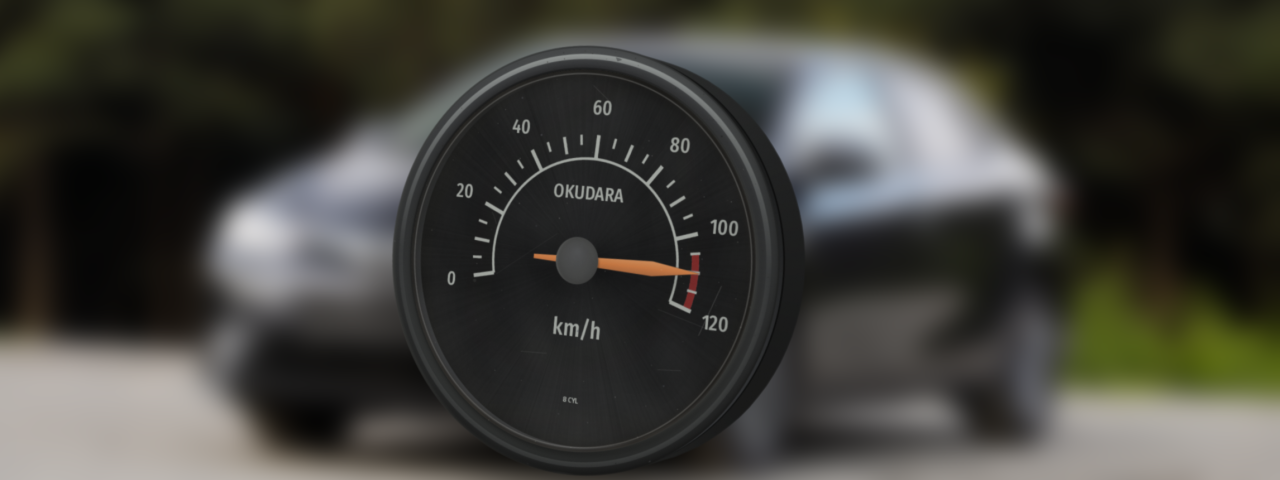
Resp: 110 km/h
